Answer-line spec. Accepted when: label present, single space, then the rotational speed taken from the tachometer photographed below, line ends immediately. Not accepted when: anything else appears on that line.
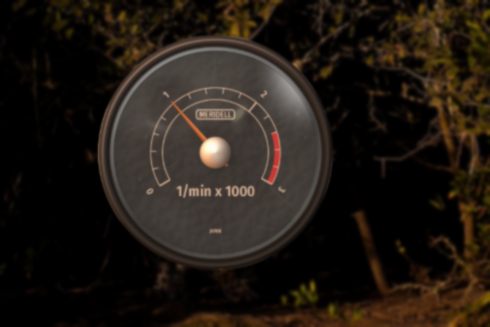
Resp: 1000 rpm
